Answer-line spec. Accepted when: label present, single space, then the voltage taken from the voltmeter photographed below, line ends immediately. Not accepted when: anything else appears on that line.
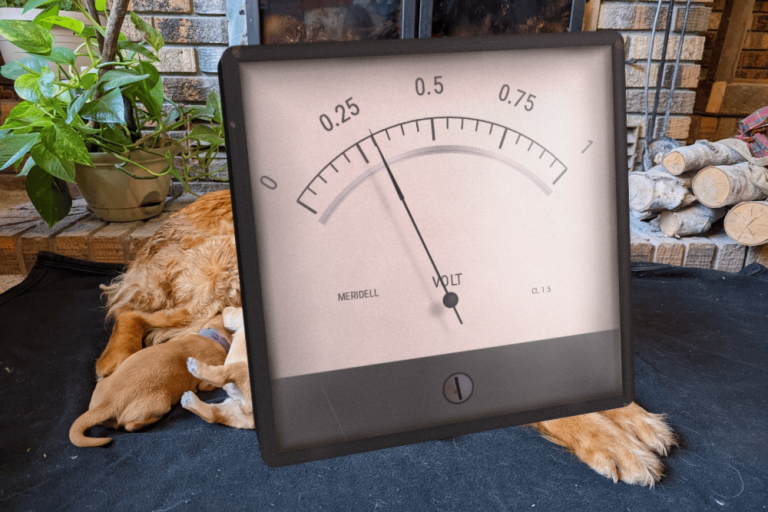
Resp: 0.3 V
